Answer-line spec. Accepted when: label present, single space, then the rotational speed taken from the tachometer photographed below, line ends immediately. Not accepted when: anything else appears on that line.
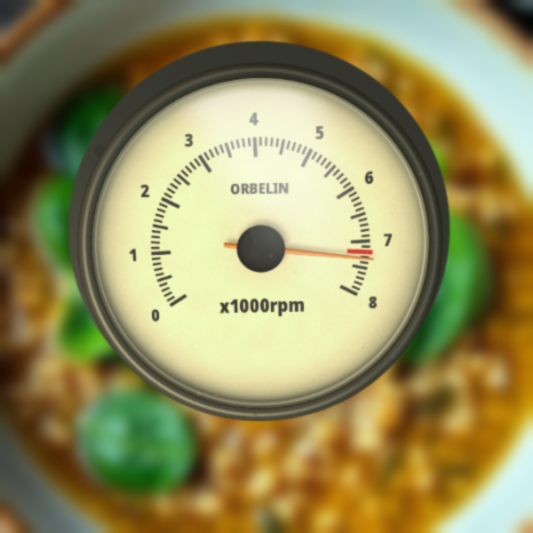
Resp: 7300 rpm
